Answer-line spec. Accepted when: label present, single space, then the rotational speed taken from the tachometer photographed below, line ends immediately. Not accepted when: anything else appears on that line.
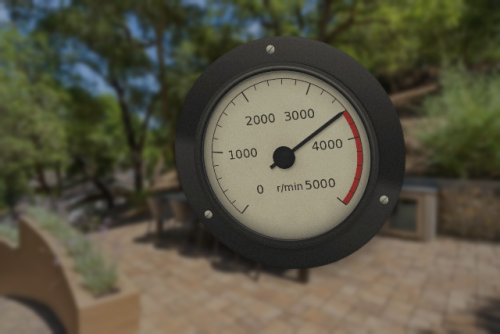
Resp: 3600 rpm
